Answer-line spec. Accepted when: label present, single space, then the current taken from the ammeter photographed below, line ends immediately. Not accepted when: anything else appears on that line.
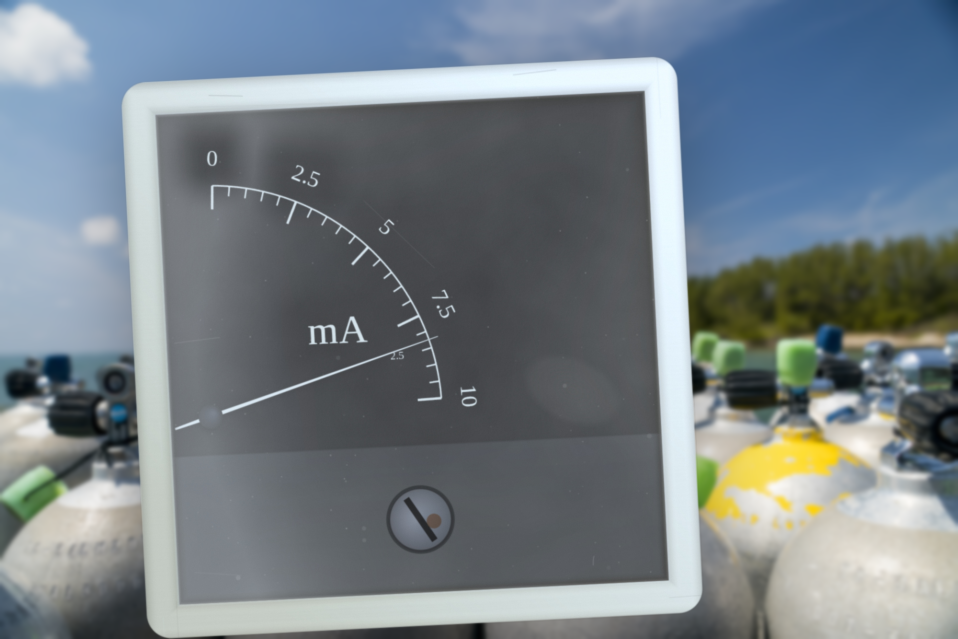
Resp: 8.25 mA
